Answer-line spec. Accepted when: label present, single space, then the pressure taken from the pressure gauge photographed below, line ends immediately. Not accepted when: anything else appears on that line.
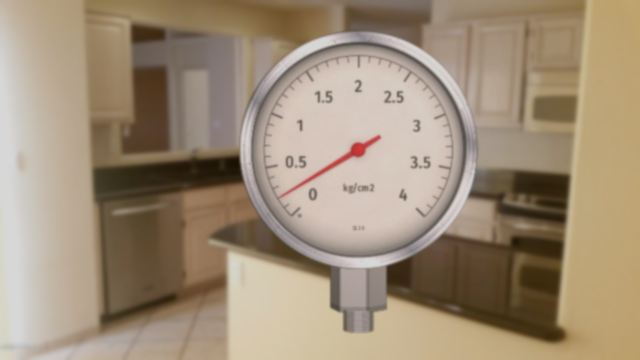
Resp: 0.2 kg/cm²
